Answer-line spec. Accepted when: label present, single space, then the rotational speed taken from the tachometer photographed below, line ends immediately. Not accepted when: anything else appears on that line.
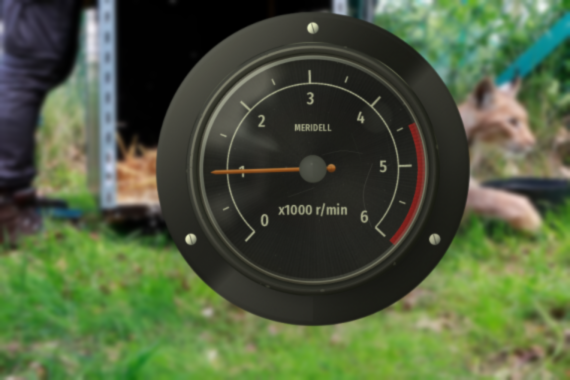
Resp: 1000 rpm
